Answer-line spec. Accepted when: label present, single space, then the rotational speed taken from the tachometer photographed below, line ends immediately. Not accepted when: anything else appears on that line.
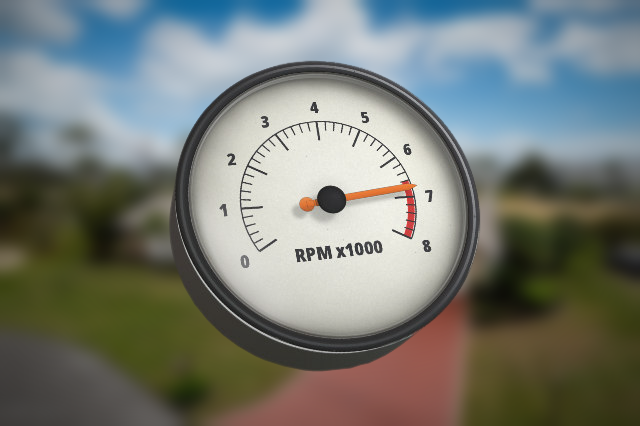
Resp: 6800 rpm
